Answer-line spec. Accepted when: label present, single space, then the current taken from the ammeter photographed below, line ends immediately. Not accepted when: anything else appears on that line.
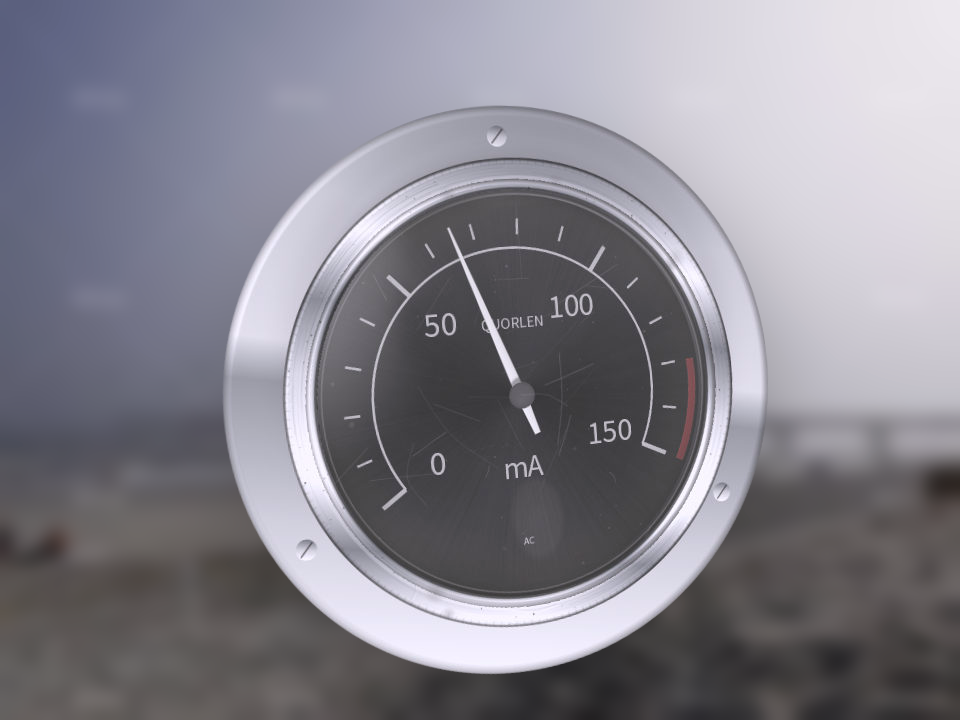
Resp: 65 mA
